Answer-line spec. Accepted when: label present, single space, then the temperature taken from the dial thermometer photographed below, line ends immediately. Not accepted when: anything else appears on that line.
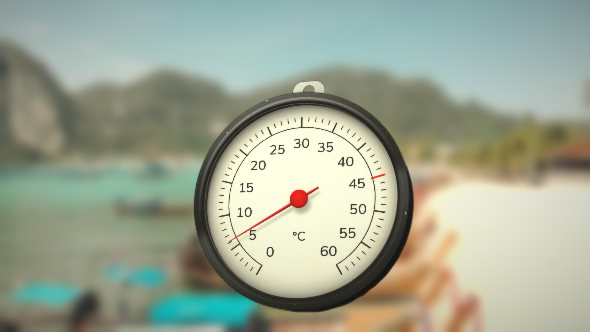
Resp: 6 °C
